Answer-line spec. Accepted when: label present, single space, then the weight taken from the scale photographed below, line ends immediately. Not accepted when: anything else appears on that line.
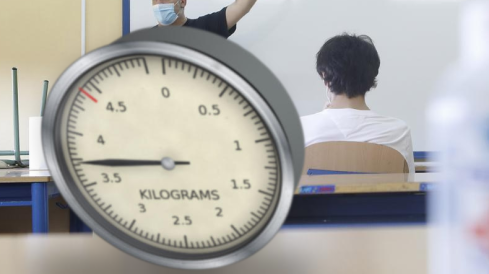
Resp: 3.75 kg
